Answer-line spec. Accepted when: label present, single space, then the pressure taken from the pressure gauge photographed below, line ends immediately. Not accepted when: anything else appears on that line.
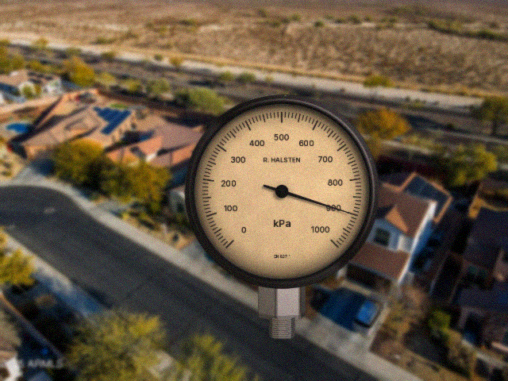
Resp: 900 kPa
